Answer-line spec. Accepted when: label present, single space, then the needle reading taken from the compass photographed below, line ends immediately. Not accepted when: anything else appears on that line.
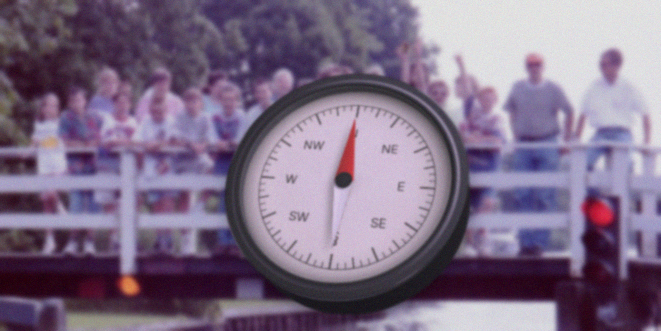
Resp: 0 °
